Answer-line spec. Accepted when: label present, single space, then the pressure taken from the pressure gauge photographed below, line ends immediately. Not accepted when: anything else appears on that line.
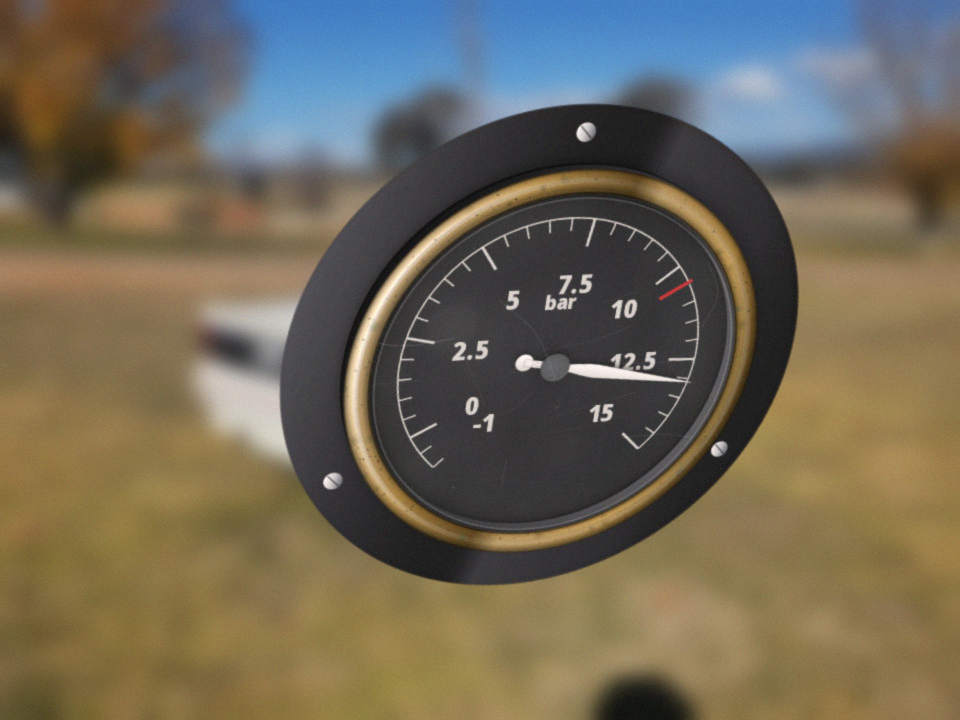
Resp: 13 bar
